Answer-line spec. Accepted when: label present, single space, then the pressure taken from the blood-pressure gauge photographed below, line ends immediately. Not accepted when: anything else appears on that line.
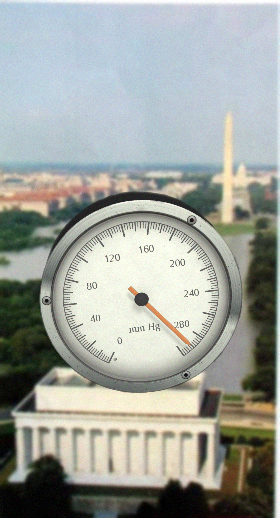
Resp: 290 mmHg
